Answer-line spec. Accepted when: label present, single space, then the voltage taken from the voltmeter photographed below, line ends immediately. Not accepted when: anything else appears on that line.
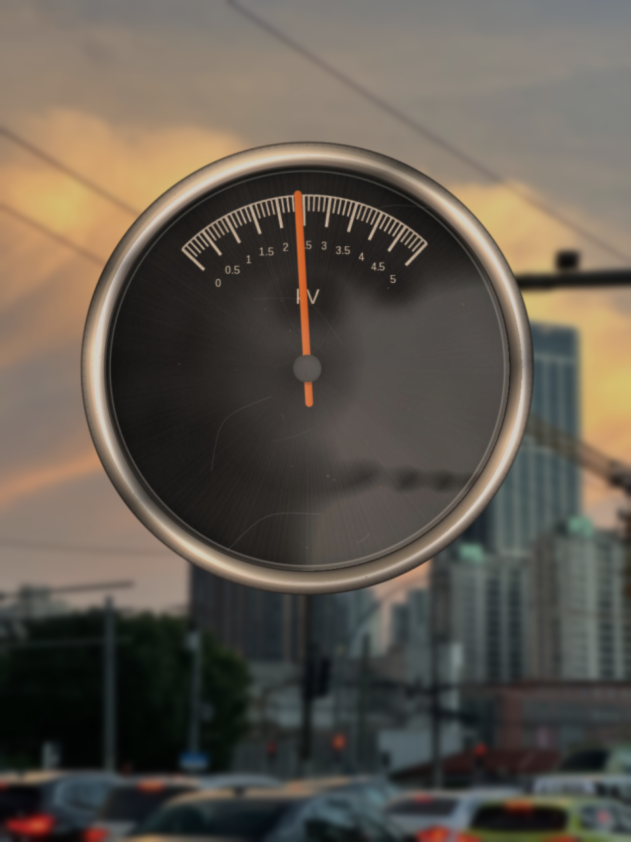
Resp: 2.4 kV
